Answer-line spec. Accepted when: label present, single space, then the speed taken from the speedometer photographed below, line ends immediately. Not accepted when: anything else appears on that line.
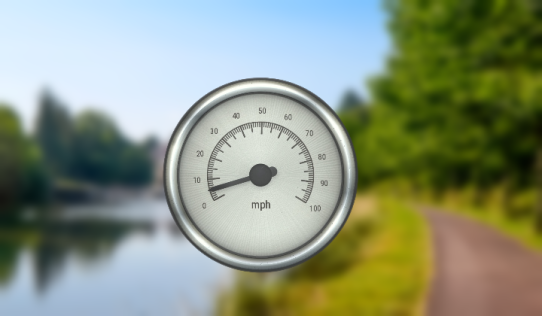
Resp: 5 mph
